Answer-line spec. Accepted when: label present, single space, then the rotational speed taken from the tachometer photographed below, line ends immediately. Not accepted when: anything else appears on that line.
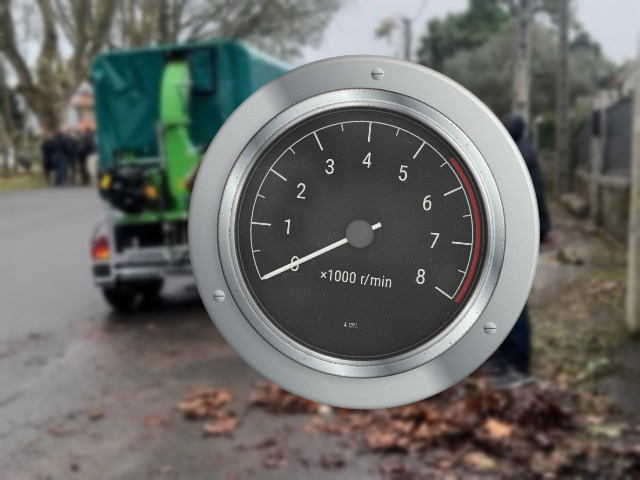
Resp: 0 rpm
